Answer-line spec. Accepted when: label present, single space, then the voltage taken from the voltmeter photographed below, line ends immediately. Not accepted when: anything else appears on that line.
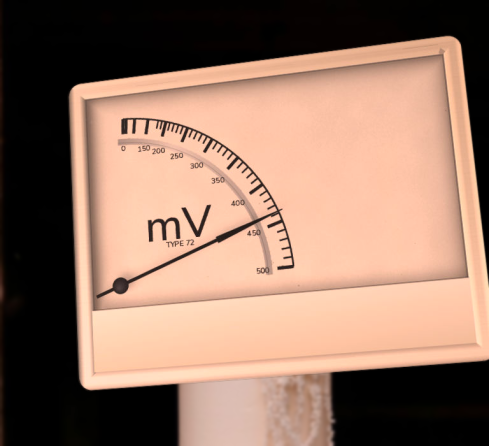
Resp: 440 mV
